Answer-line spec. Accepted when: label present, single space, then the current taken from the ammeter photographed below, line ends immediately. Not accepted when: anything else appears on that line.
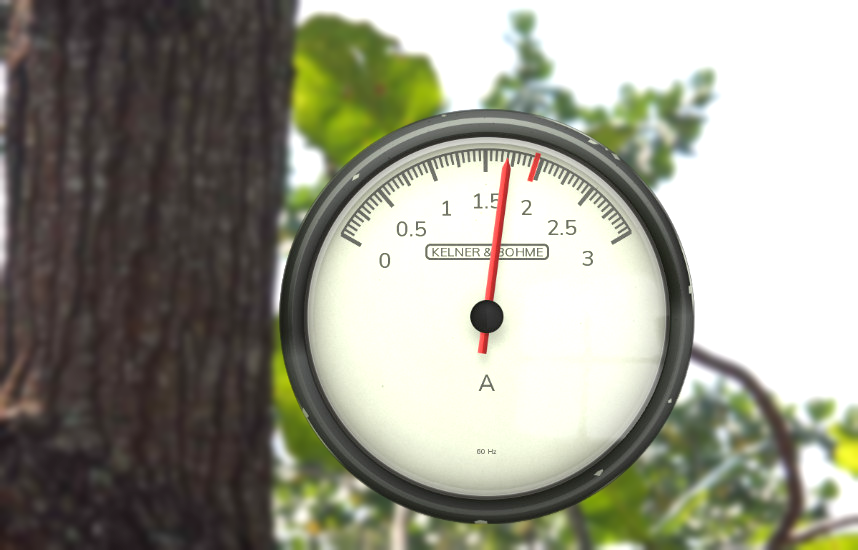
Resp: 1.7 A
